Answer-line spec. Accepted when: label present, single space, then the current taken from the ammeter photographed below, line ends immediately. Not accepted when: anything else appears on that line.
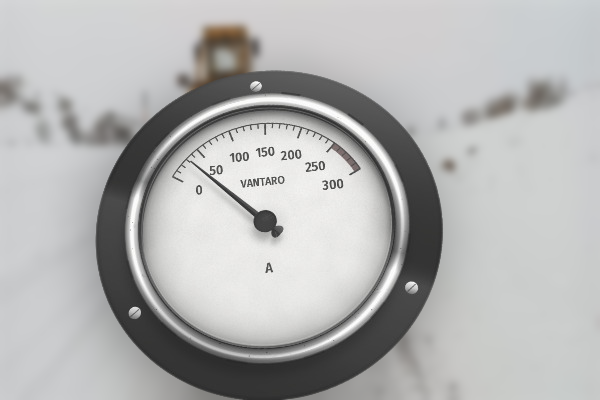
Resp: 30 A
